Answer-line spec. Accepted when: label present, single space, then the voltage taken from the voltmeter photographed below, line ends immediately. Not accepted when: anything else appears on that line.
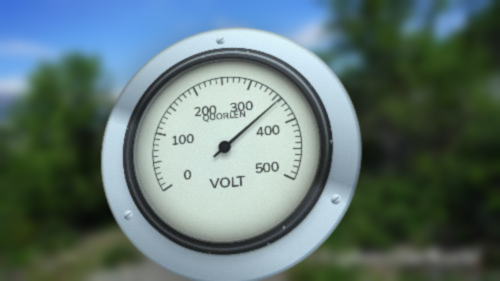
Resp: 360 V
